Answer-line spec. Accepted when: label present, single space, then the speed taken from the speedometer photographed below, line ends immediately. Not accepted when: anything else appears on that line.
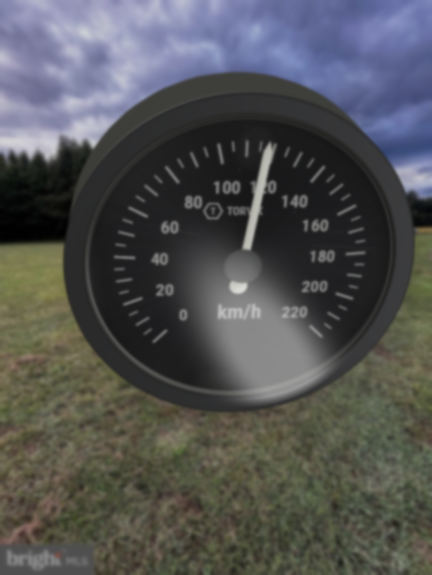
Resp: 117.5 km/h
